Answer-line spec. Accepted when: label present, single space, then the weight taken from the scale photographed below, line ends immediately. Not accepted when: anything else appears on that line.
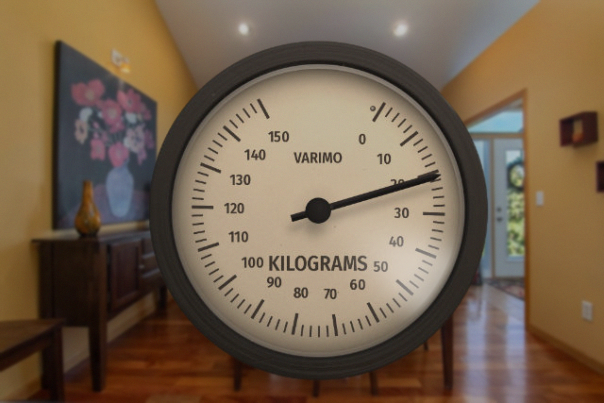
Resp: 21 kg
